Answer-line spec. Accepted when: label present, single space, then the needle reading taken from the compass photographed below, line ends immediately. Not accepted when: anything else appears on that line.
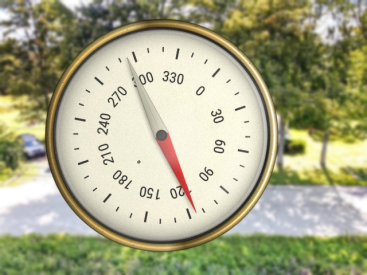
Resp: 115 °
